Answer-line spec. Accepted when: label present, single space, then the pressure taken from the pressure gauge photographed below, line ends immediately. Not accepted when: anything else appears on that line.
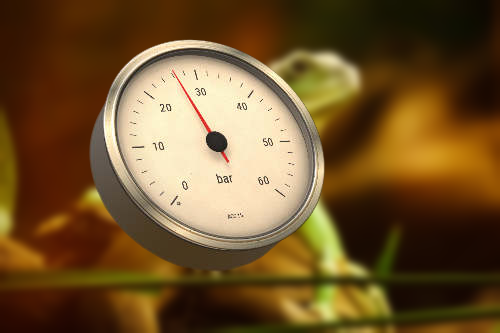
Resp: 26 bar
